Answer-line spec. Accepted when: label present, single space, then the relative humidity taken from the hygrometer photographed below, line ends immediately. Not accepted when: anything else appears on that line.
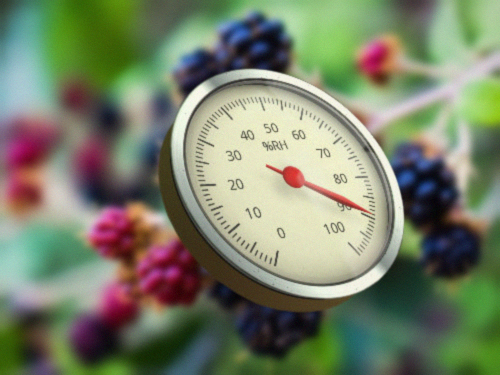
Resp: 90 %
